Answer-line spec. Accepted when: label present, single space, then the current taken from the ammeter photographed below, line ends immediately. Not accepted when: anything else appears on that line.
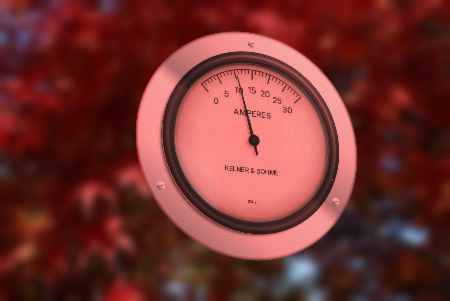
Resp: 10 A
